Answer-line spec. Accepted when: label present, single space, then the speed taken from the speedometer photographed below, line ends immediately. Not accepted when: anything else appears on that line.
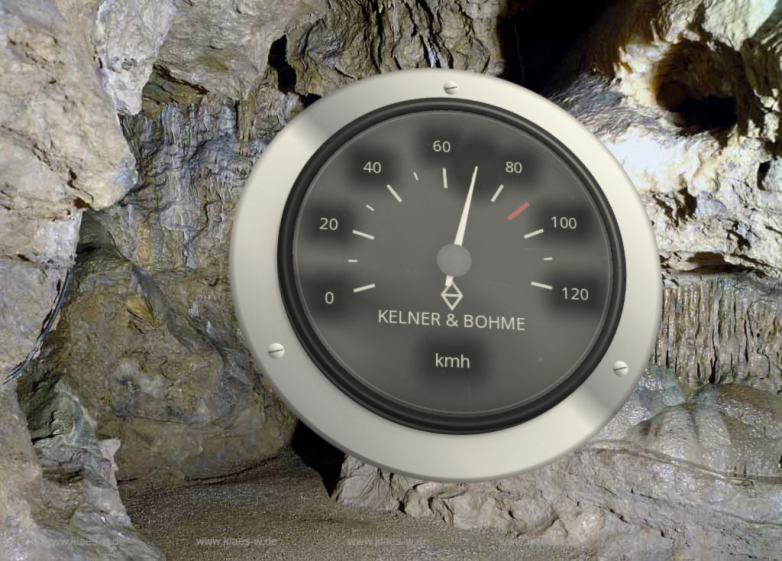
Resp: 70 km/h
